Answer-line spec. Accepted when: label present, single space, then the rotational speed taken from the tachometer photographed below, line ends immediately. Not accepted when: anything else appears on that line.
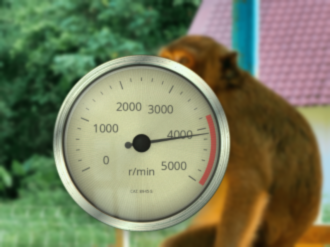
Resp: 4100 rpm
